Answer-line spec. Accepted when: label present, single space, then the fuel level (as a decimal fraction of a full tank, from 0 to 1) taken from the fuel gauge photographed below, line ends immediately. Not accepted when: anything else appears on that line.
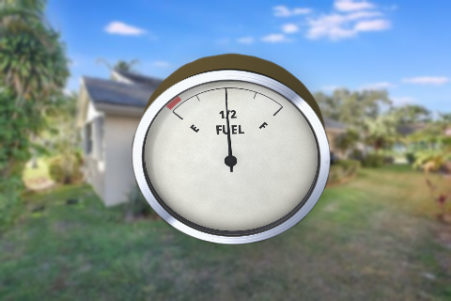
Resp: 0.5
